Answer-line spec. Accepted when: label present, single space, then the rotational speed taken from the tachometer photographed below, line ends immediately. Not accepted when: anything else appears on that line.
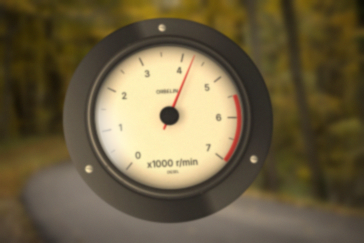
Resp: 4250 rpm
